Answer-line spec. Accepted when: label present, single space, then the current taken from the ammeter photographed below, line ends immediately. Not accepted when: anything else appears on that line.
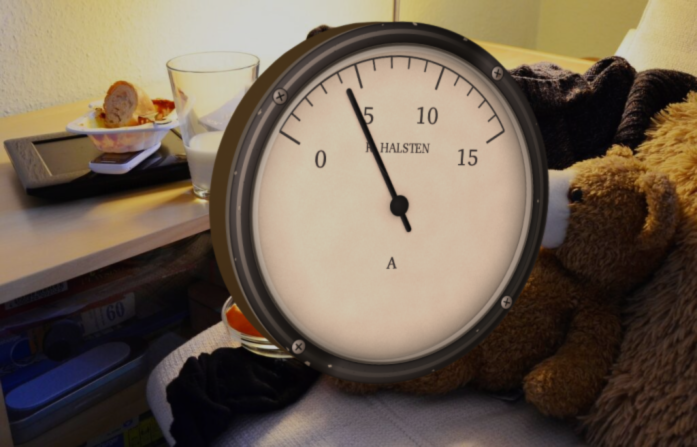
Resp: 4 A
